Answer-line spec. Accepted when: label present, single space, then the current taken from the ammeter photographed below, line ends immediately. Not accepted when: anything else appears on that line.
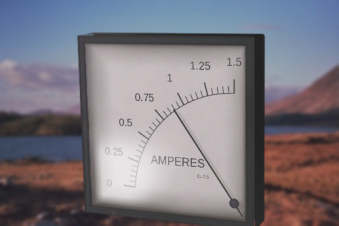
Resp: 0.9 A
